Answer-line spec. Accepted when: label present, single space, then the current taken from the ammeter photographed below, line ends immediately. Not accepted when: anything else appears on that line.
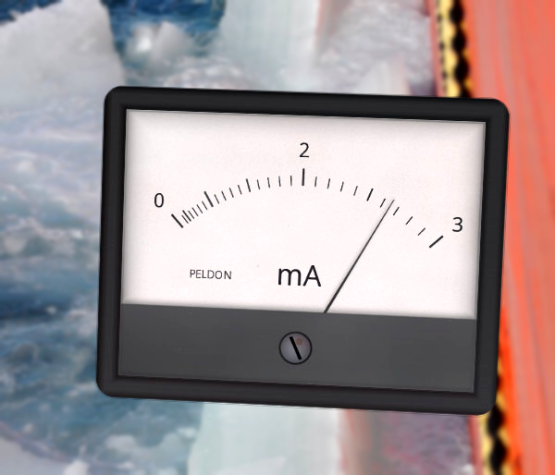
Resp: 2.65 mA
